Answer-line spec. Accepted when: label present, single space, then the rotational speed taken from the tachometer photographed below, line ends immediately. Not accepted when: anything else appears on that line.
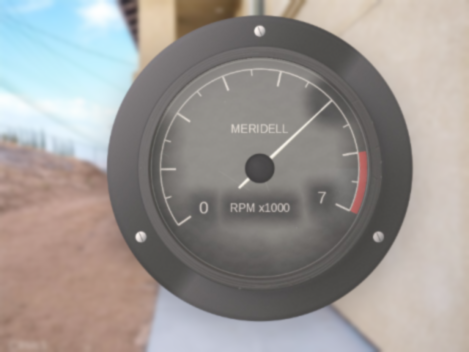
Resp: 5000 rpm
